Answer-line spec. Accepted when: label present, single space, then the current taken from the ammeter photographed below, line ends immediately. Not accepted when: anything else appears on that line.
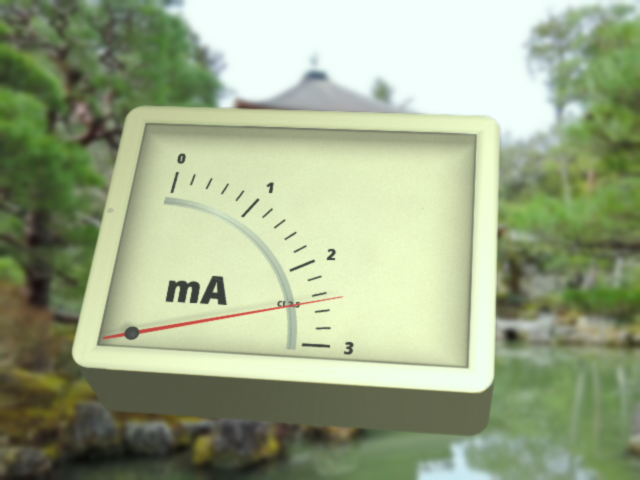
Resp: 2.5 mA
